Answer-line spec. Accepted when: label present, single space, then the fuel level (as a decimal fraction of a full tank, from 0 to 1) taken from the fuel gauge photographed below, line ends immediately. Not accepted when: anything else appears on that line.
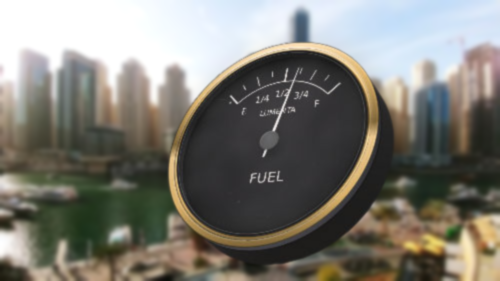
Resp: 0.625
